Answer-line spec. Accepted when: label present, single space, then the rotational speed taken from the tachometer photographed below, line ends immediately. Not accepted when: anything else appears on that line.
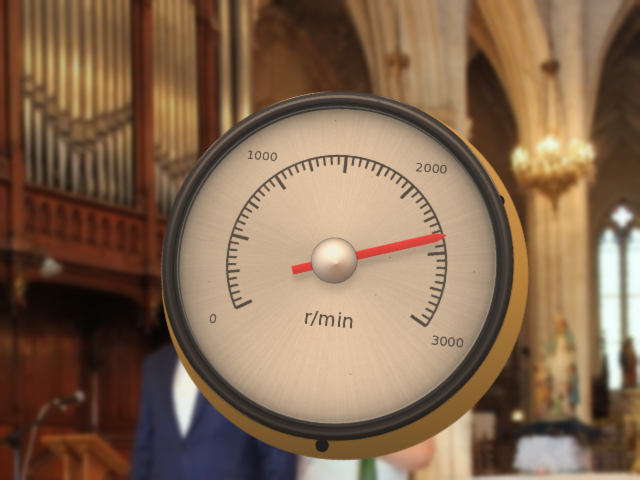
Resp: 2400 rpm
